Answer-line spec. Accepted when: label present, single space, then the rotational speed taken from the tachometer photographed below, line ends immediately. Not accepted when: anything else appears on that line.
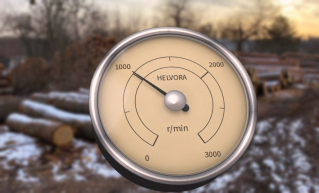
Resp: 1000 rpm
